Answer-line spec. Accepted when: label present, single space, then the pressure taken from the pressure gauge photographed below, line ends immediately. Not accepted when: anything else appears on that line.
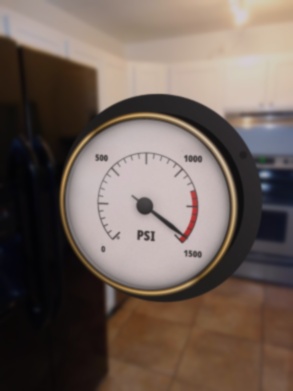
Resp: 1450 psi
